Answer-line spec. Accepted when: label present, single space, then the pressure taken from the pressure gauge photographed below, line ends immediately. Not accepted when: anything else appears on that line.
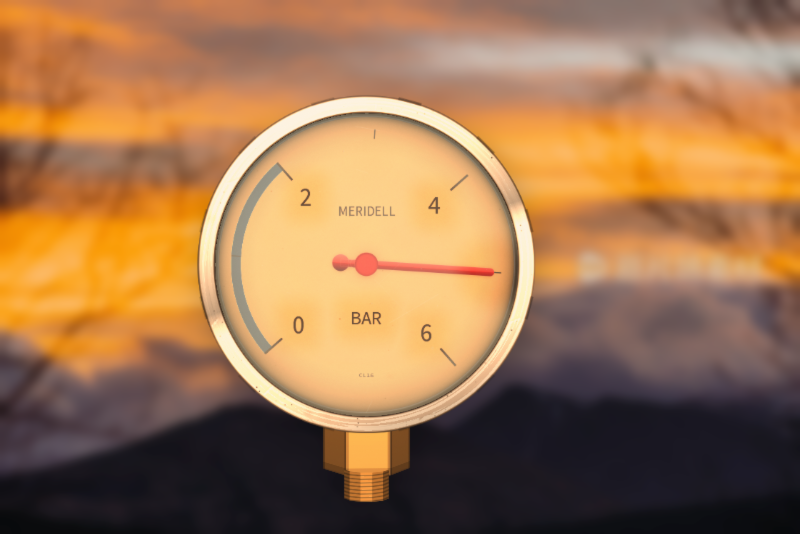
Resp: 5 bar
